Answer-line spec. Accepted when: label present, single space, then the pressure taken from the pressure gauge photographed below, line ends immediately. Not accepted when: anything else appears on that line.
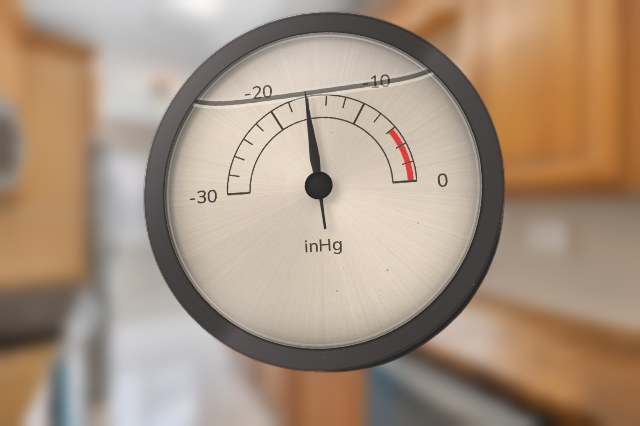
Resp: -16 inHg
